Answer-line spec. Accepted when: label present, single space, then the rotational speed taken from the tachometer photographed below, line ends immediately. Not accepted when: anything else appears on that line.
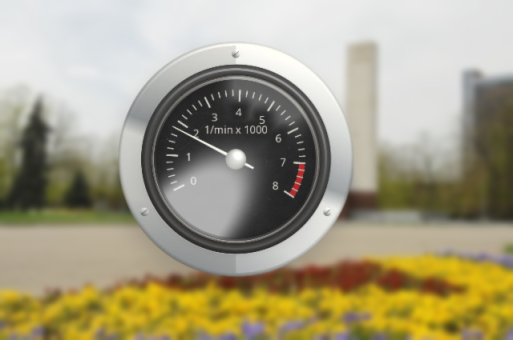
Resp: 1800 rpm
